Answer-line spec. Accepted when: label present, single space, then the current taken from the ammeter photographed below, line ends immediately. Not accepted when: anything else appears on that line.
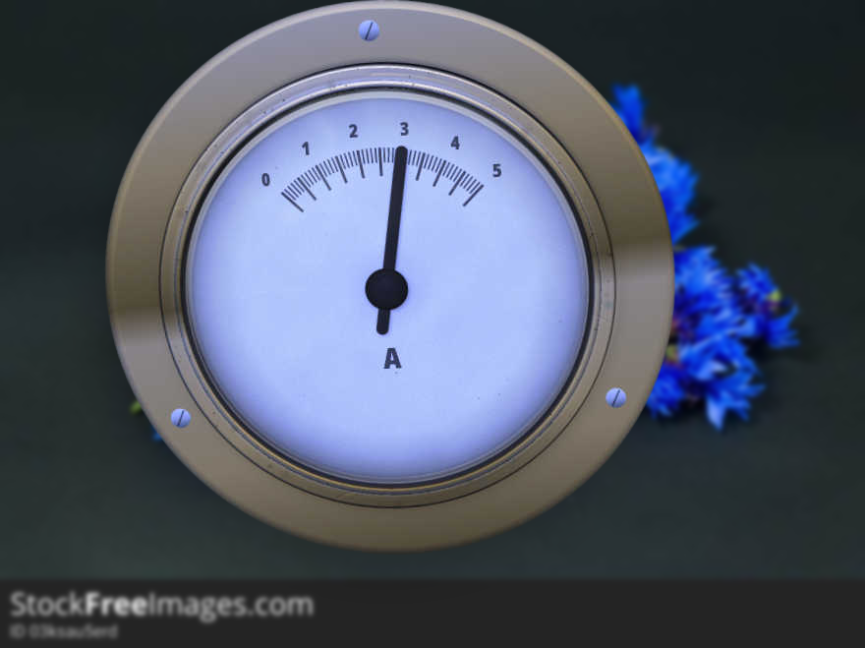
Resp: 3 A
